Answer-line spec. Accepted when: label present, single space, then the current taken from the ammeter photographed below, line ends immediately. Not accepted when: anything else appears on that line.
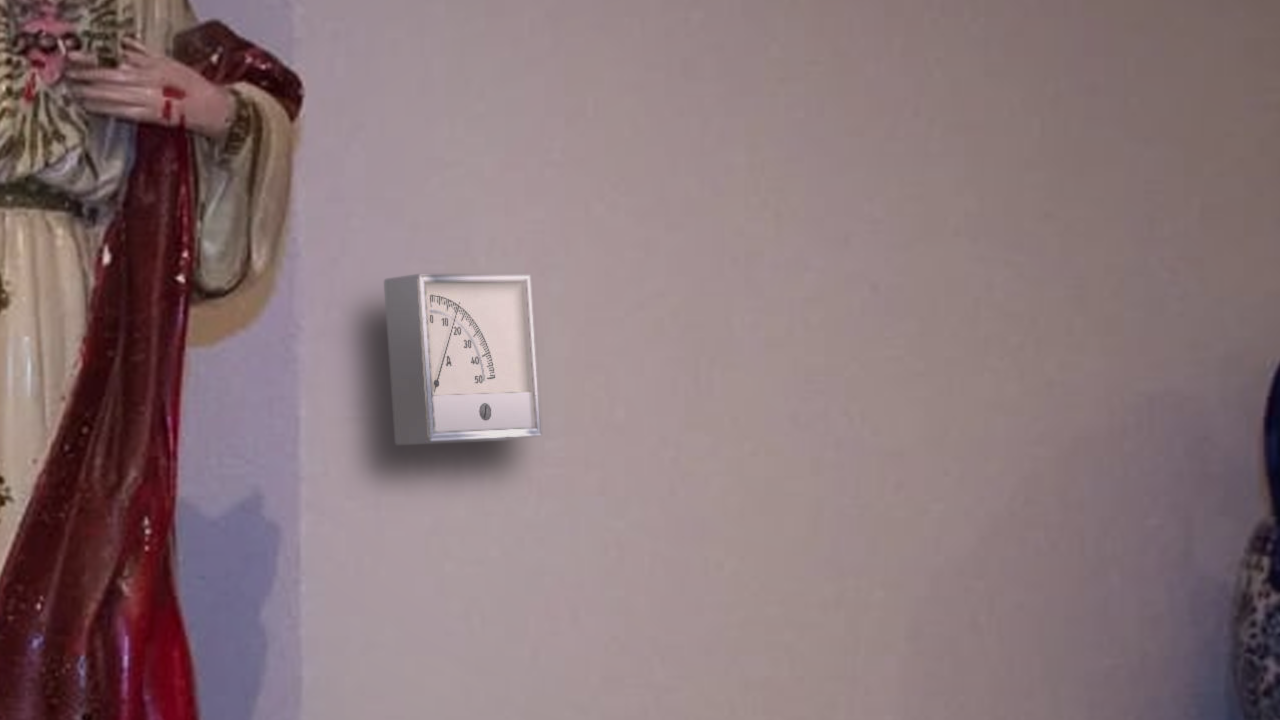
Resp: 15 A
